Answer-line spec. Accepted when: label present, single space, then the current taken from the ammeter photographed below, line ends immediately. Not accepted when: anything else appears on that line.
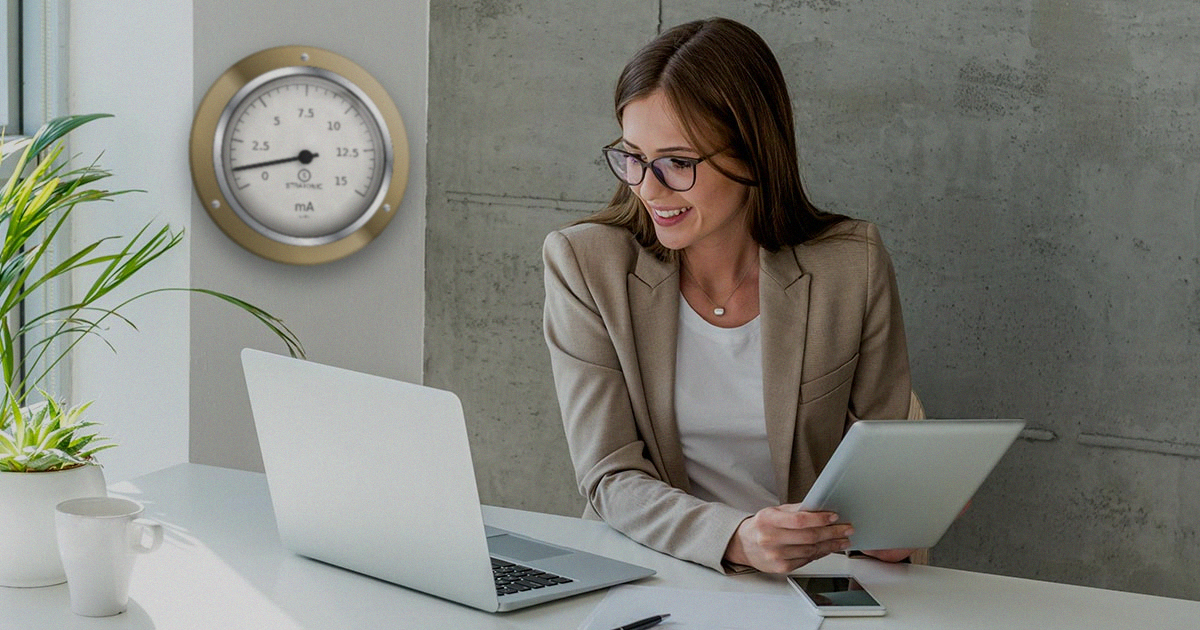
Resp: 1 mA
